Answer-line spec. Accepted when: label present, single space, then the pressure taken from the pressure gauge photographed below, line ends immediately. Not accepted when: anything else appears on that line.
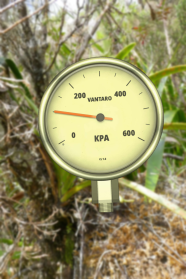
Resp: 100 kPa
